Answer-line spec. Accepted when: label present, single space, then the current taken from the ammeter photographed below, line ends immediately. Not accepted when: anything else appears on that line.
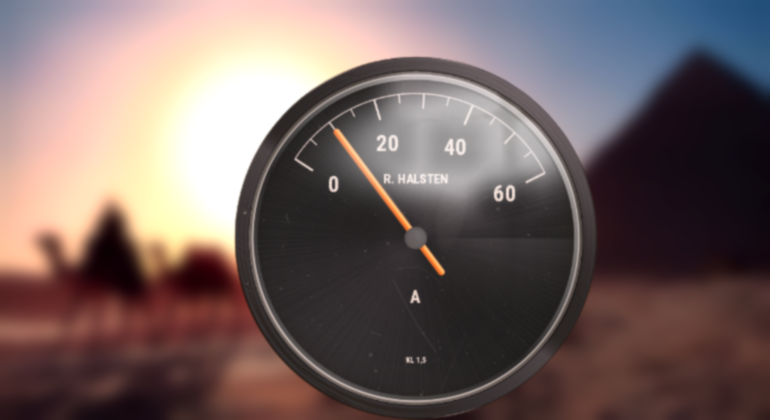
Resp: 10 A
